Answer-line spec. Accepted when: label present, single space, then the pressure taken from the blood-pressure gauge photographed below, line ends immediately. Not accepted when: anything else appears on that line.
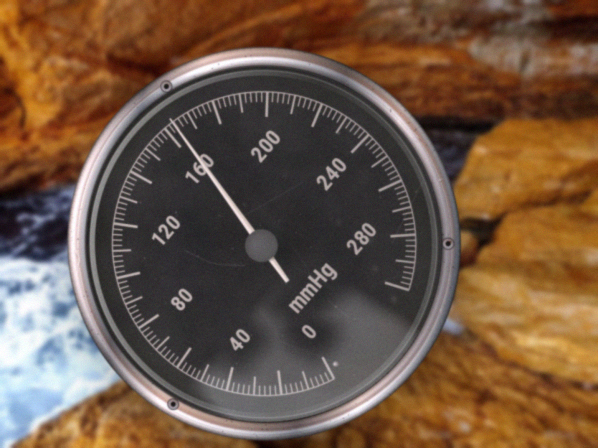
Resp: 164 mmHg
